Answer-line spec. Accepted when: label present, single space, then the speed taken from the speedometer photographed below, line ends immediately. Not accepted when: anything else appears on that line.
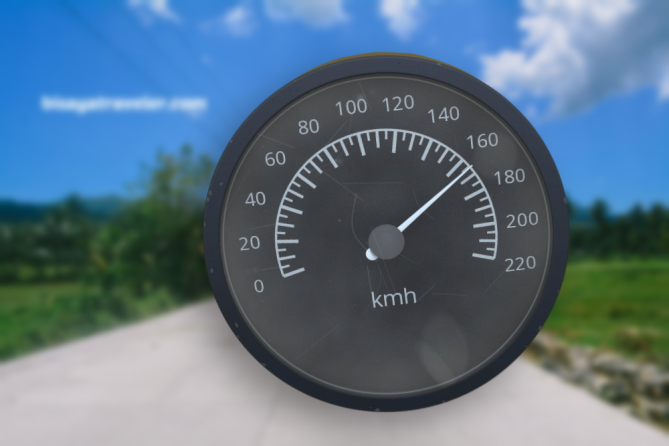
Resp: 165 km/h
